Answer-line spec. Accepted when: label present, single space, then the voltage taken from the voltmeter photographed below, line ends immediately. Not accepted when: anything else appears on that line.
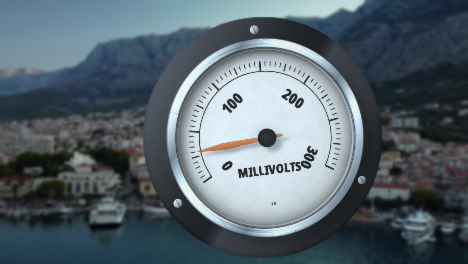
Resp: 30 mV
